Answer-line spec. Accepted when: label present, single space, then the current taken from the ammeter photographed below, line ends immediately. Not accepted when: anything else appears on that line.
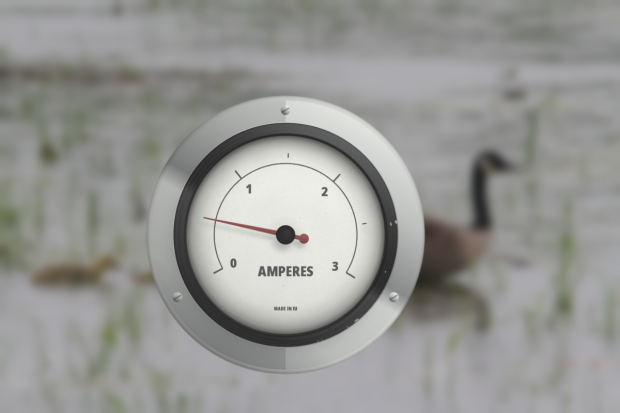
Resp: 0.5 A
